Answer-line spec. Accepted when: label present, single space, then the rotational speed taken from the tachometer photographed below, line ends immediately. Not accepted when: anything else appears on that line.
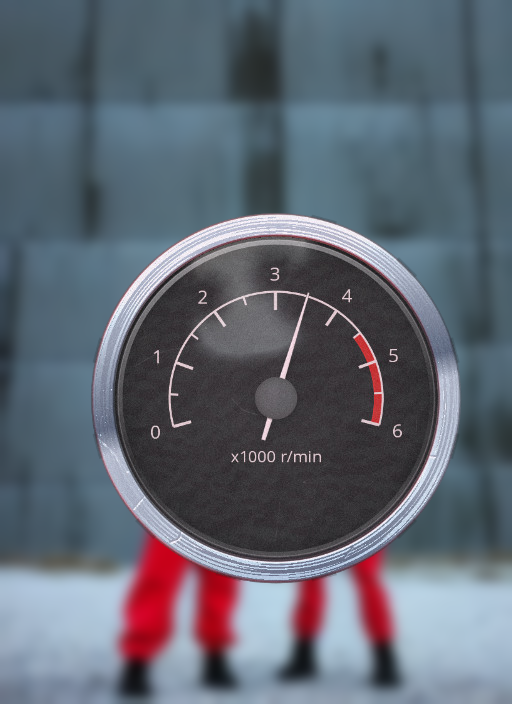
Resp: 3500 rpm
